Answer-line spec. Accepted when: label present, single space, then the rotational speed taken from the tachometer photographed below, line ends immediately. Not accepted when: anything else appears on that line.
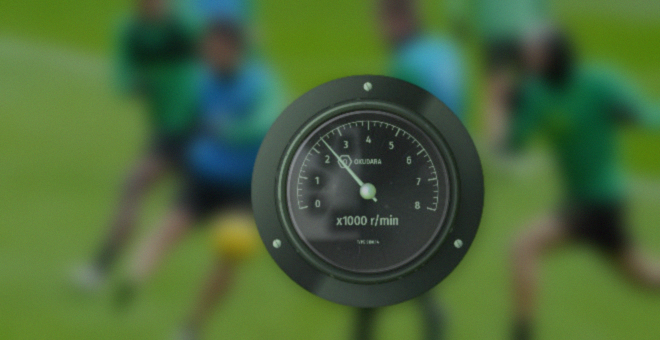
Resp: 2400 rpm
